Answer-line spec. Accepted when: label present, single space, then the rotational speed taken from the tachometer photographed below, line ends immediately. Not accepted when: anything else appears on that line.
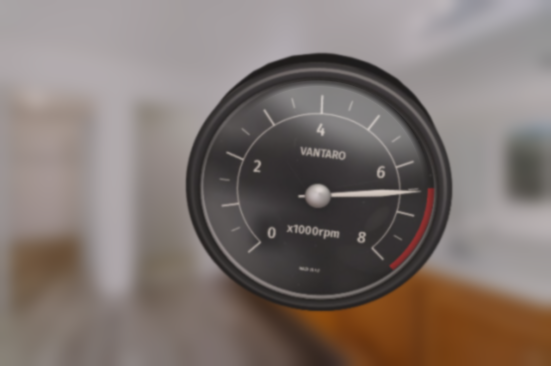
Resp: 6500 rpm
